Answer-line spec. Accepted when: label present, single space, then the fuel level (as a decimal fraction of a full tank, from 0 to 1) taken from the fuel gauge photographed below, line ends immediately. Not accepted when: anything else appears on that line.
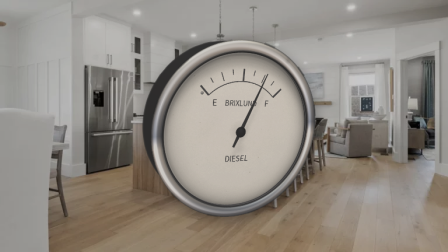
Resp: 0.75
